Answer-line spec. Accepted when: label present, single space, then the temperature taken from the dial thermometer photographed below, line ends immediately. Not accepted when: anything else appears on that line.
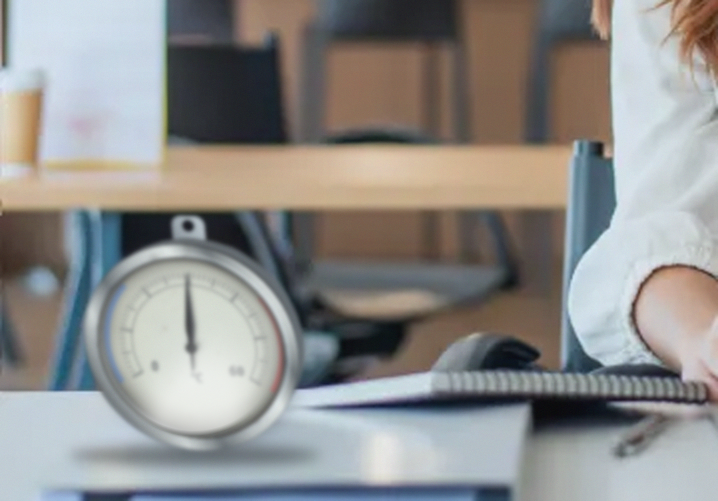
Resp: 30 °C
